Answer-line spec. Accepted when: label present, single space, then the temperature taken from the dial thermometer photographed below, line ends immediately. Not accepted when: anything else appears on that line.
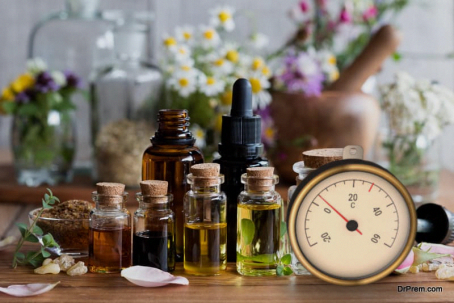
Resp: 4 °C
